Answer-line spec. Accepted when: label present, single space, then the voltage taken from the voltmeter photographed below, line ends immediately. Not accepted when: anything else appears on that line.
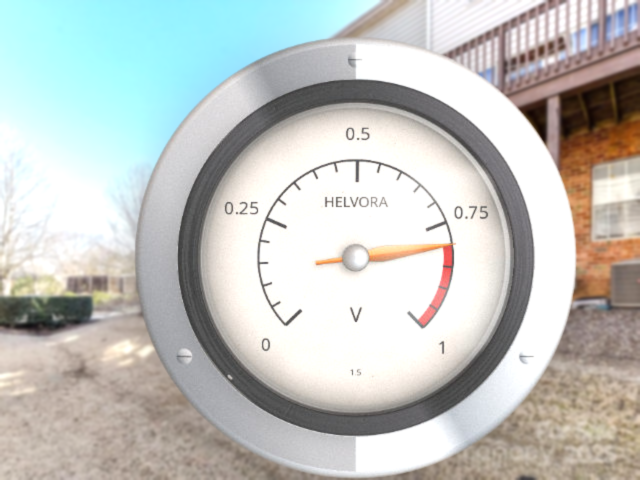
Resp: 0.8 V
